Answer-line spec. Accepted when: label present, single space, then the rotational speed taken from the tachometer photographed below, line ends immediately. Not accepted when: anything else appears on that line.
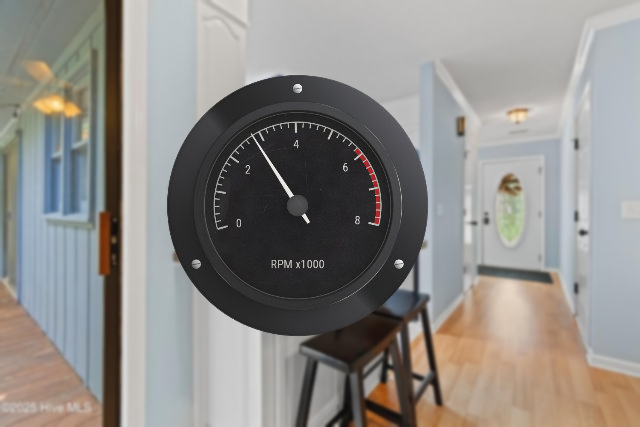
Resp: 2800 rpm
